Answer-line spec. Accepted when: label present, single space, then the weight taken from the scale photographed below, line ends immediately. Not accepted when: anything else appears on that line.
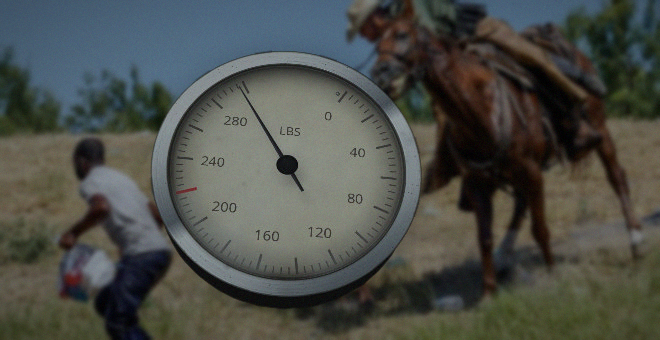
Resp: 296 lb
